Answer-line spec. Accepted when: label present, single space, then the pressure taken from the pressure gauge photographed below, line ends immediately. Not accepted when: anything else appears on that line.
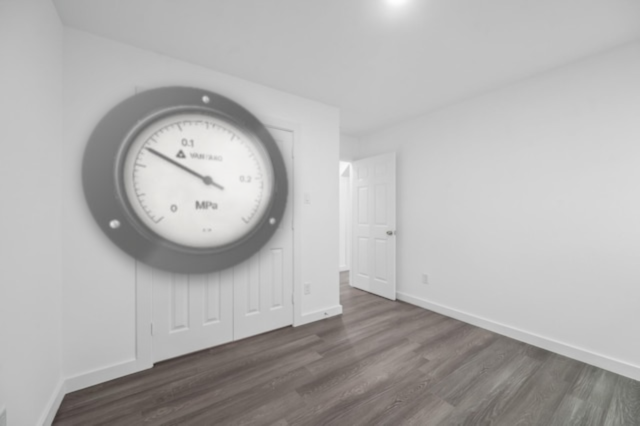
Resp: 0.065 MPa
